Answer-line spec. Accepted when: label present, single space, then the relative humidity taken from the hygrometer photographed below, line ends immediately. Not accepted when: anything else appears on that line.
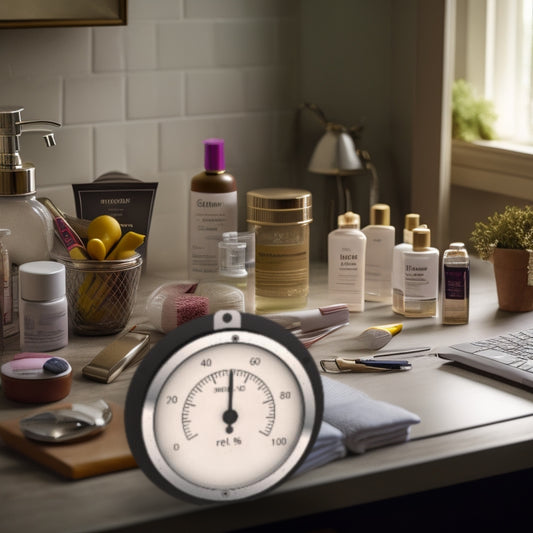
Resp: 50 %
